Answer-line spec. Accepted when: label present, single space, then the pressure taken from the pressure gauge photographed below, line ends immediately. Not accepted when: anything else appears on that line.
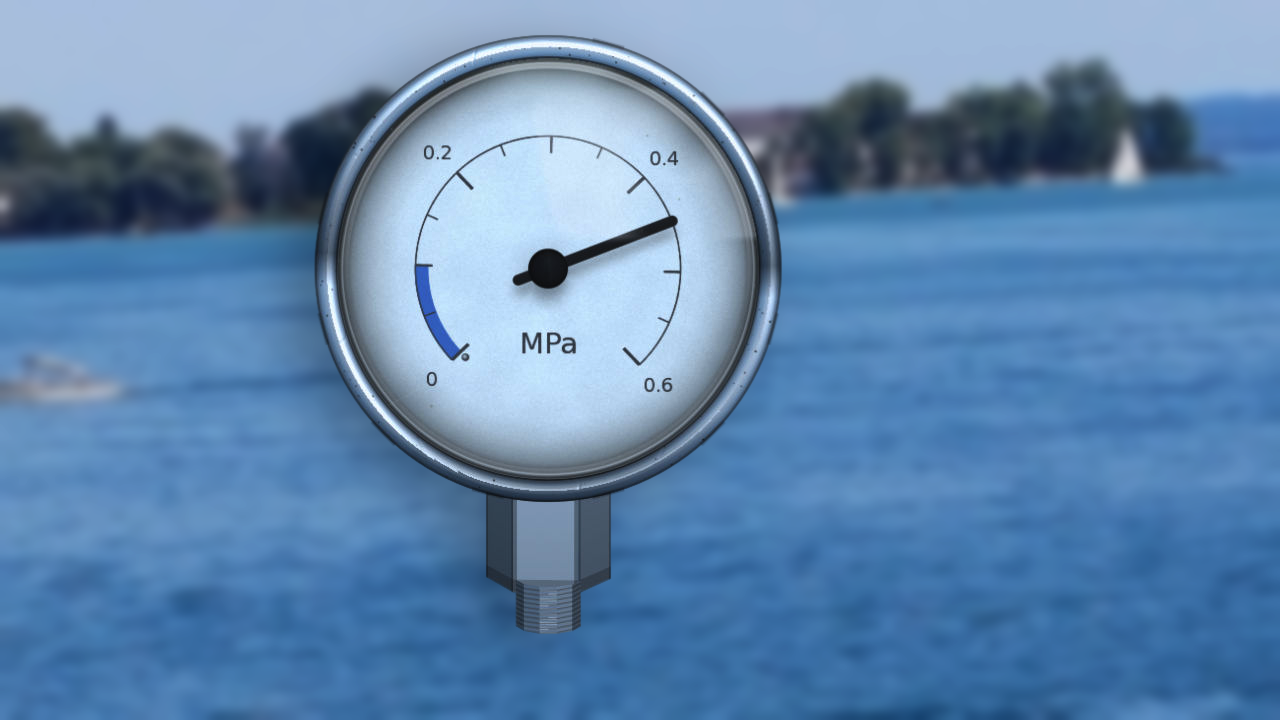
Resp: 0.45 MPa
